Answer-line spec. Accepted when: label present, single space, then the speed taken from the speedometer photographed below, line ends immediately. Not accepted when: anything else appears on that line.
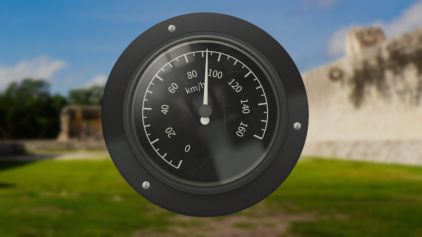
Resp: 92.5 km/h
